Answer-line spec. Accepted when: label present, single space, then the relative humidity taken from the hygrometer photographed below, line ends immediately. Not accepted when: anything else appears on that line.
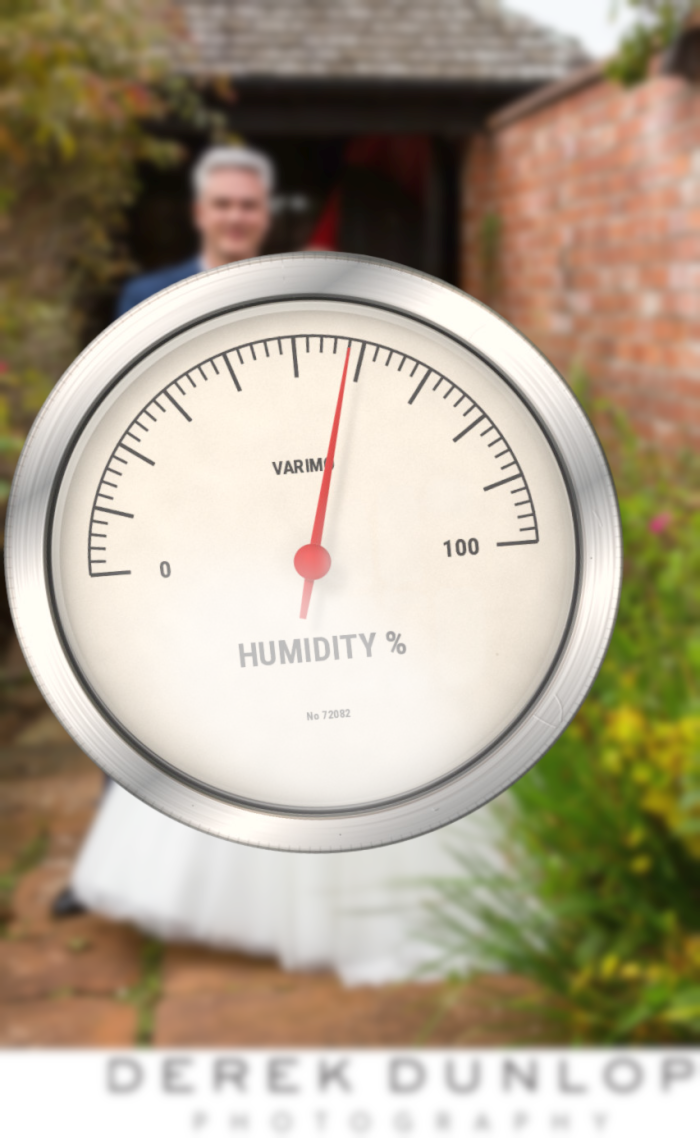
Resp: 58 %
